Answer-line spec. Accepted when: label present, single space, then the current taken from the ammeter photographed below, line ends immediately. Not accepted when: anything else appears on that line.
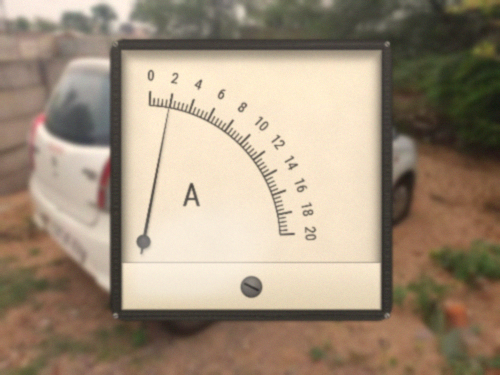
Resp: 2 A
